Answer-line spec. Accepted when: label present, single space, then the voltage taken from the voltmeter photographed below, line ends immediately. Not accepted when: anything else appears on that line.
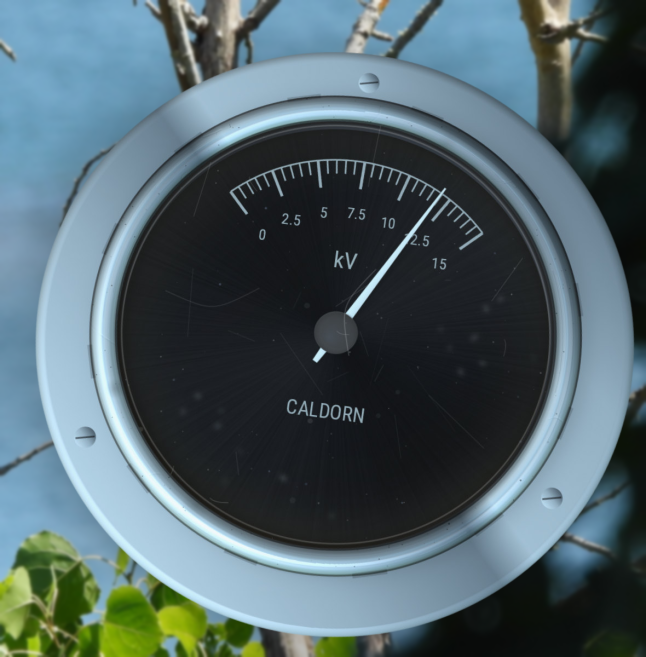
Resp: 12 kV
